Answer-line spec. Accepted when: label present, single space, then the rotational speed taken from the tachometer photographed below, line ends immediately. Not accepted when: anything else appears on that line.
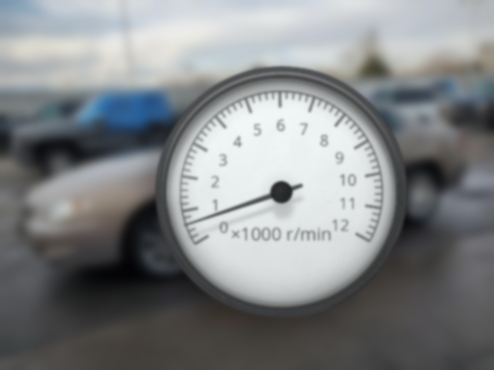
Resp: 600 rpm
